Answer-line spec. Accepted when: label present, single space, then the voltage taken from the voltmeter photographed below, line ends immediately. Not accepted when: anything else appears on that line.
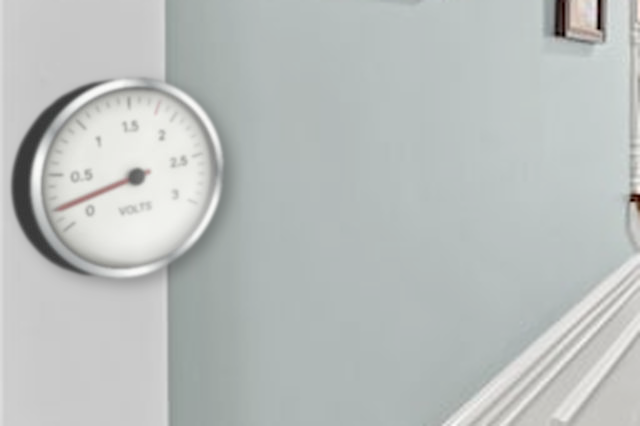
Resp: 0.2 V
